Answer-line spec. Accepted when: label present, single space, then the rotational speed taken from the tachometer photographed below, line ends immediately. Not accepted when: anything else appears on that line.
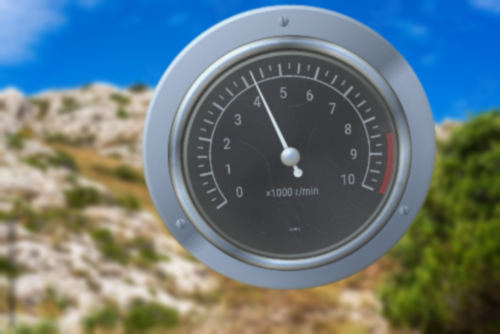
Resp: 4250 rpm
